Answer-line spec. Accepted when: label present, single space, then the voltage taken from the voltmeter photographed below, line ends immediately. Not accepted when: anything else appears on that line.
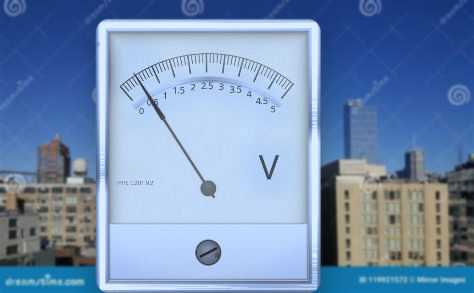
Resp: 0.5 V
